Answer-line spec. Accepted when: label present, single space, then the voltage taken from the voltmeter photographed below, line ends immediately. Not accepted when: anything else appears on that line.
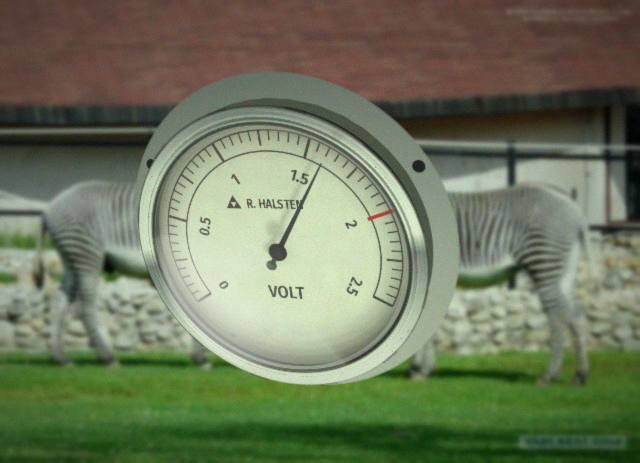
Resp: 1.6 V
